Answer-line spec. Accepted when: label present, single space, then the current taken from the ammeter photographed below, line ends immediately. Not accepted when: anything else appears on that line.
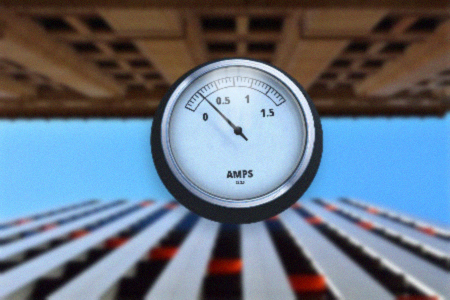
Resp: 0.25 A
